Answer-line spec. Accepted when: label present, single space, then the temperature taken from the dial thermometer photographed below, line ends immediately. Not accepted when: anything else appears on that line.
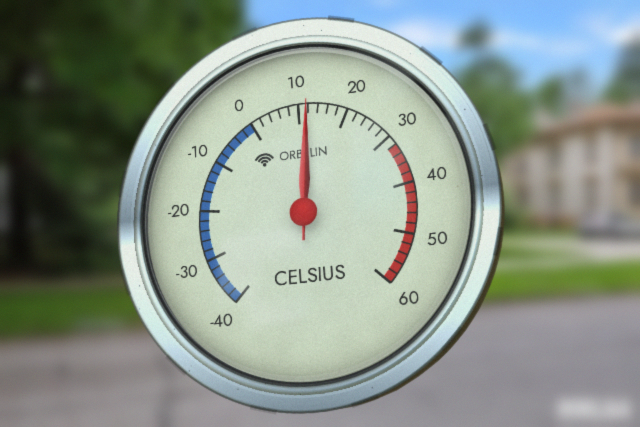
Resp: 12 °C
